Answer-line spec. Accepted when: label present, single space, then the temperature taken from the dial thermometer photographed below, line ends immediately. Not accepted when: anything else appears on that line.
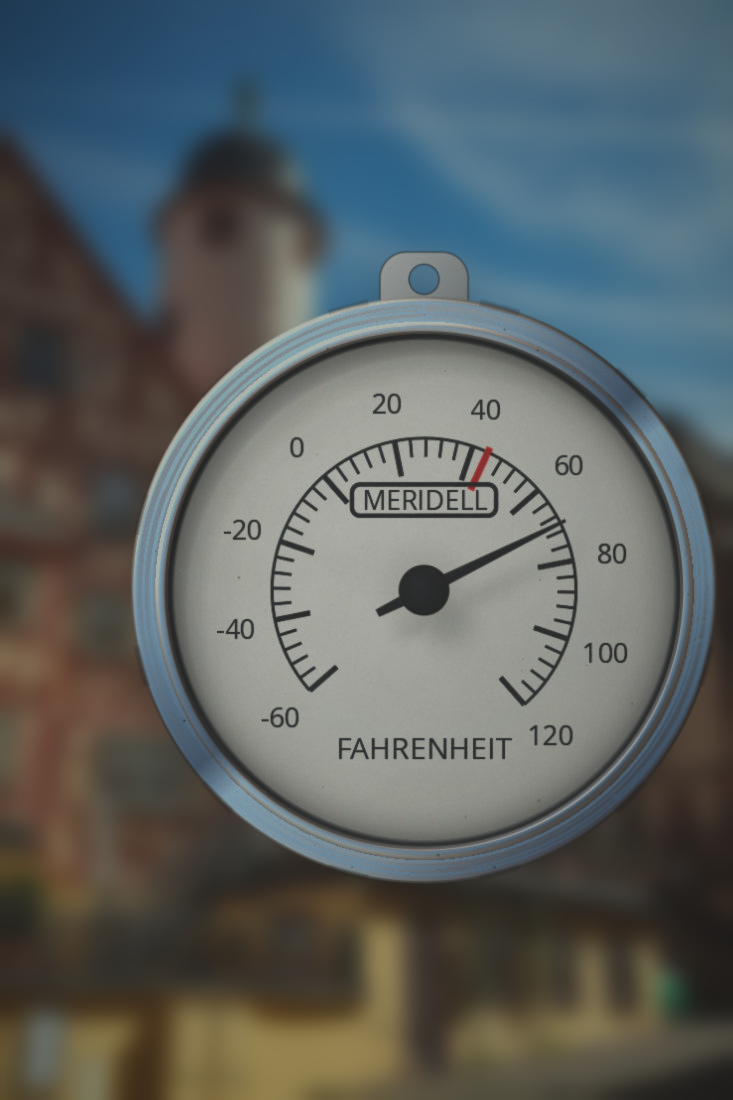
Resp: 70 °F
